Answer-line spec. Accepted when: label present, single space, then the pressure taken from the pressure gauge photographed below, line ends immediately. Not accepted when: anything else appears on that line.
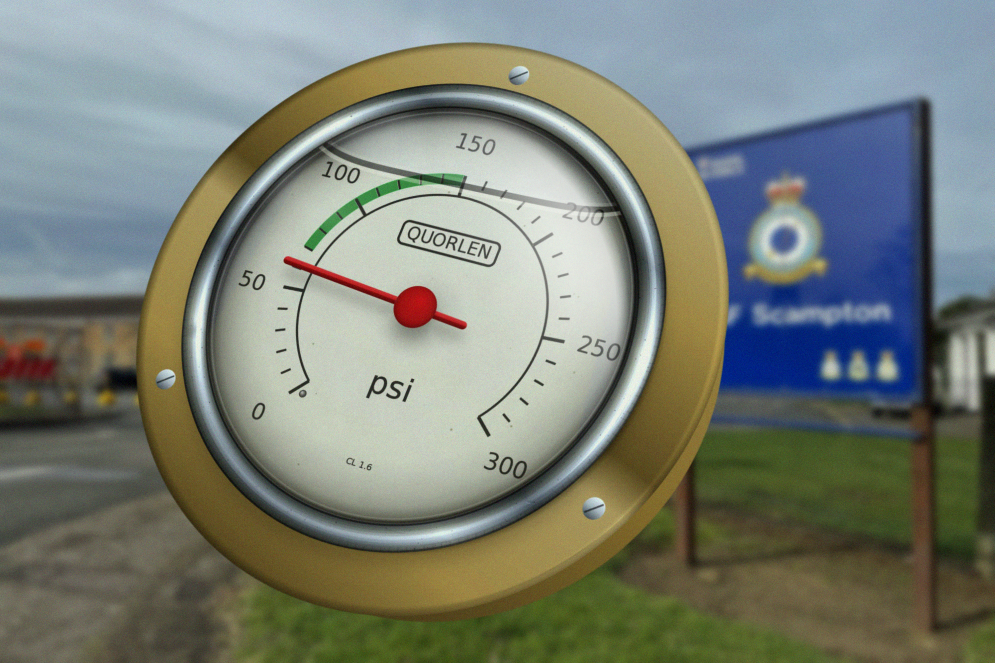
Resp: 60 psi
